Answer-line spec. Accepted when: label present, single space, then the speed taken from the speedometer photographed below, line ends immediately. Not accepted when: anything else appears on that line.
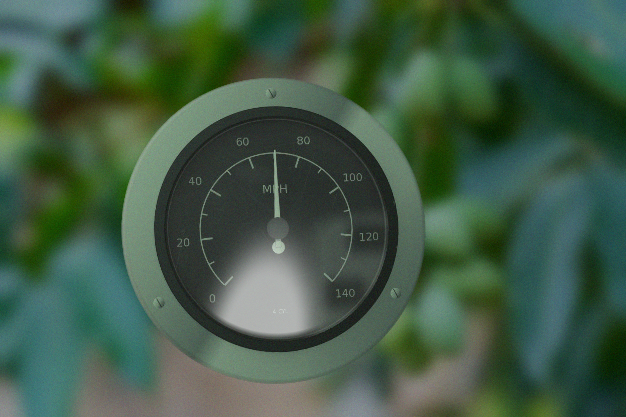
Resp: 70 mph
